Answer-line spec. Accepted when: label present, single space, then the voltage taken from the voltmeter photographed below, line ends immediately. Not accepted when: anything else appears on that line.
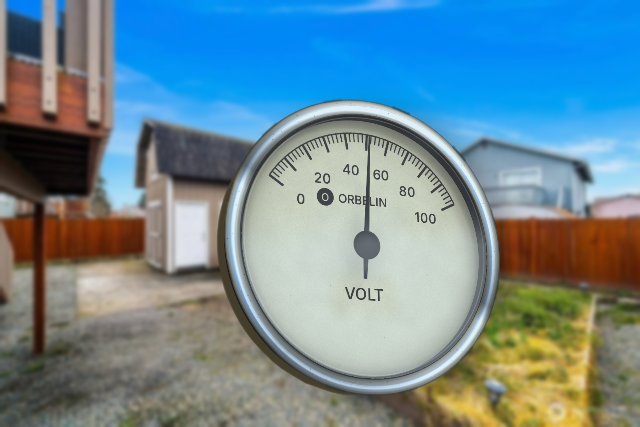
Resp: 50 V
